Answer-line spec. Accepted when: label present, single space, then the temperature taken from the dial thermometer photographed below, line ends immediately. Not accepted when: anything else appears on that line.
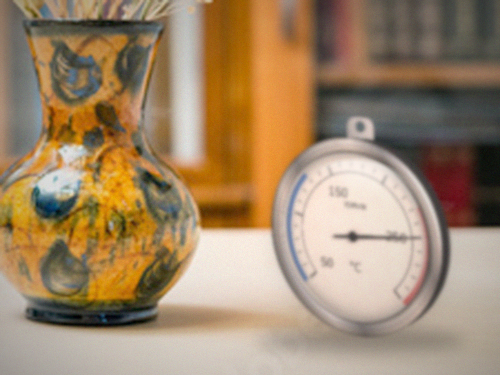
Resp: 250 °C
